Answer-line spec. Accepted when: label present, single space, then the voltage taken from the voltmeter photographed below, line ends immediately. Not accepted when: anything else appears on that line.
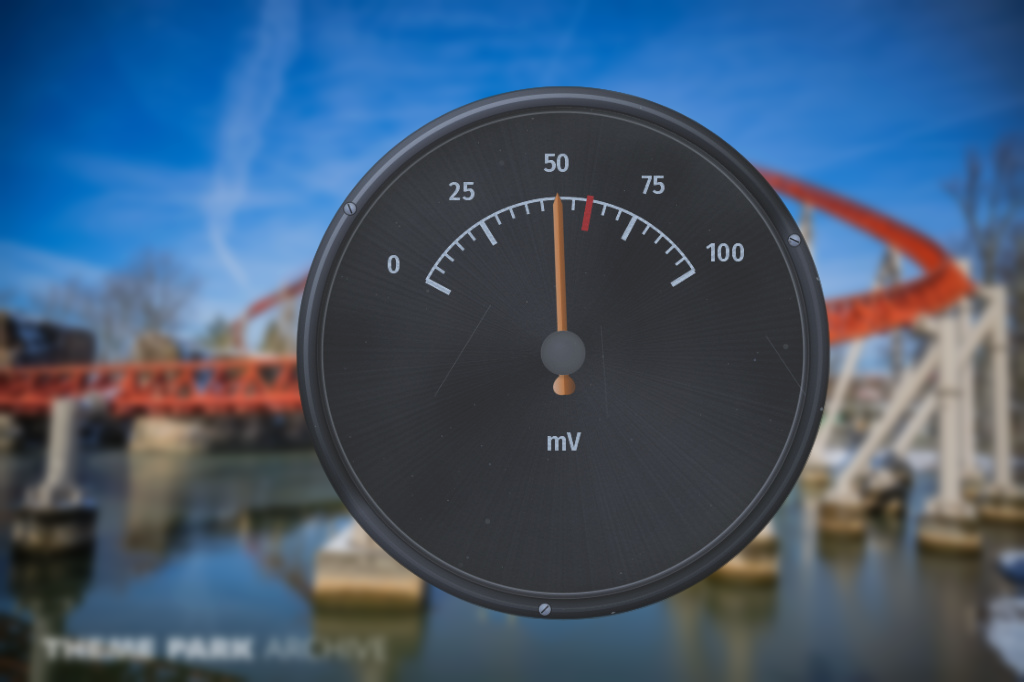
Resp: 50 mV
